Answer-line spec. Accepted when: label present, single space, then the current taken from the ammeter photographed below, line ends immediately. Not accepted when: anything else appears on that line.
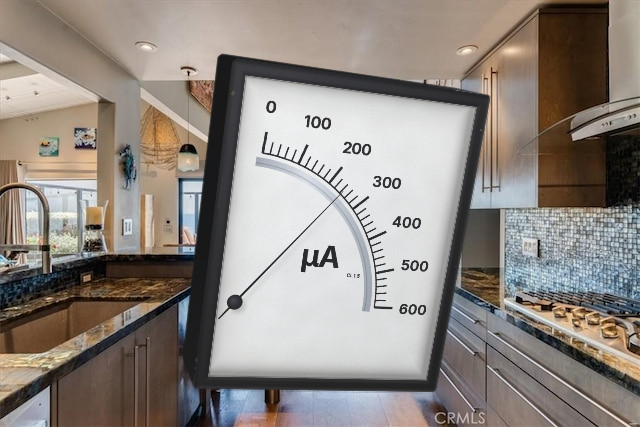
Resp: 240 µA
